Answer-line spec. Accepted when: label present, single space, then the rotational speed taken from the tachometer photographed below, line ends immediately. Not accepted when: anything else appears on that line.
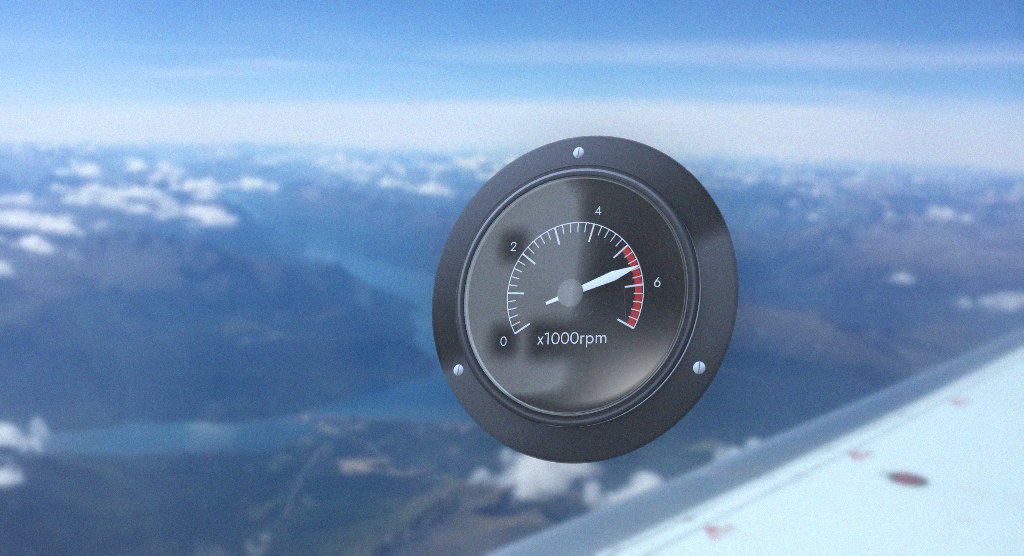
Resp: 5600 rpm
